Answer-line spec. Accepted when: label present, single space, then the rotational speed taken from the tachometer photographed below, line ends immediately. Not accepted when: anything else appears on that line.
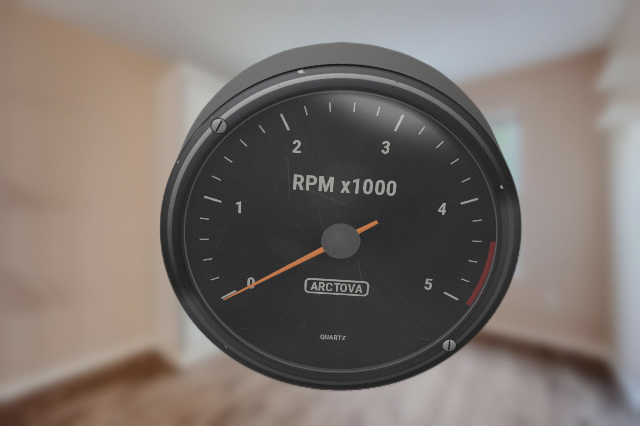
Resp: 0 rpm
